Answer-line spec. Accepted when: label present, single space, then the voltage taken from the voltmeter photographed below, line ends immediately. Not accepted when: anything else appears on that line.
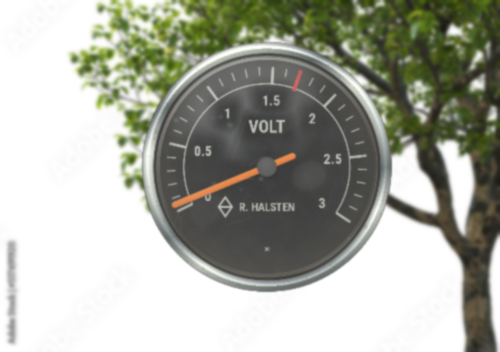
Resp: 0.05 V
